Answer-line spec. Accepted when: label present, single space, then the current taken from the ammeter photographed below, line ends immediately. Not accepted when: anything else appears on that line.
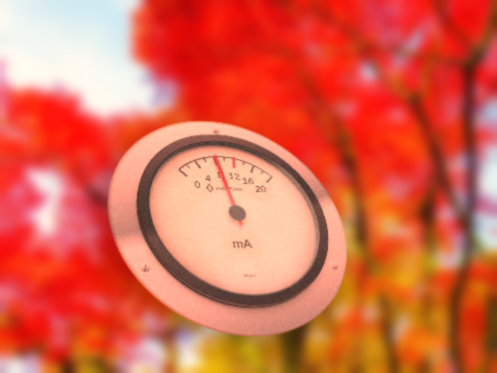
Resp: 8 mA
